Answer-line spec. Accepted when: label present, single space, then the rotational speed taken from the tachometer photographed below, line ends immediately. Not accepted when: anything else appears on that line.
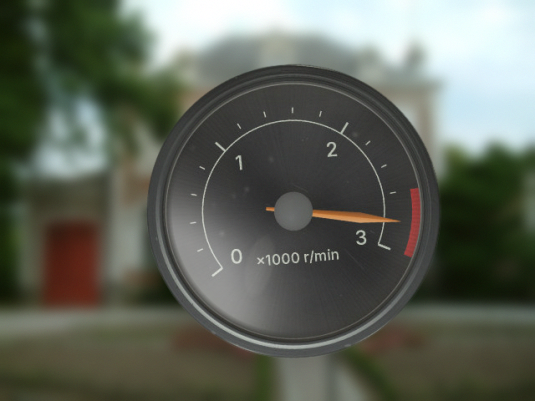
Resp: 2800 rpm
